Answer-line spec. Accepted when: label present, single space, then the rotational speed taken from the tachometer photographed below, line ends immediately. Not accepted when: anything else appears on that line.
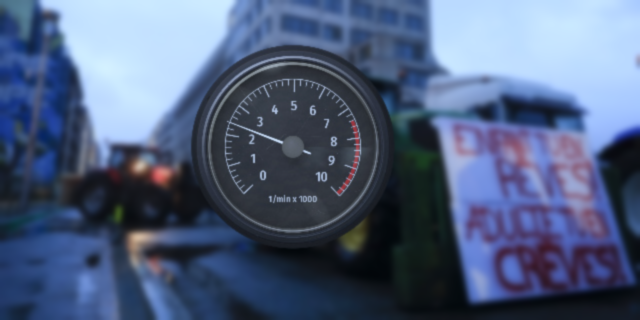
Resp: 2400 rpm
